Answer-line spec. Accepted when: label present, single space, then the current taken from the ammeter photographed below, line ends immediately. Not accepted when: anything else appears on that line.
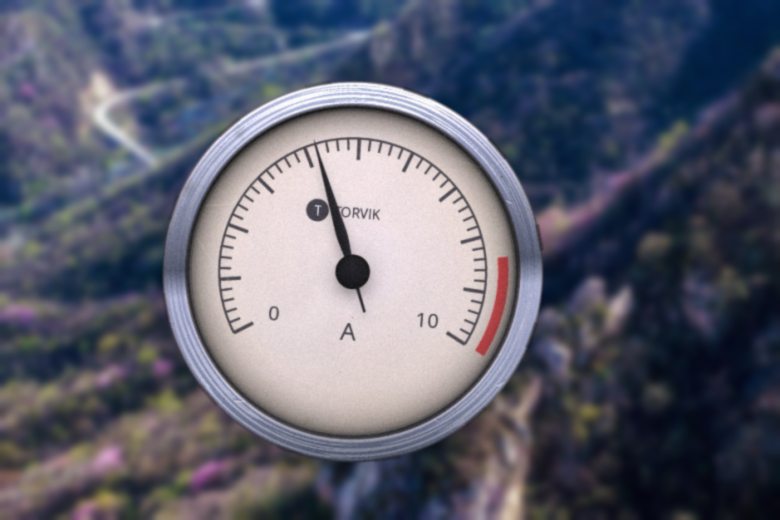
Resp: 4.2 A
